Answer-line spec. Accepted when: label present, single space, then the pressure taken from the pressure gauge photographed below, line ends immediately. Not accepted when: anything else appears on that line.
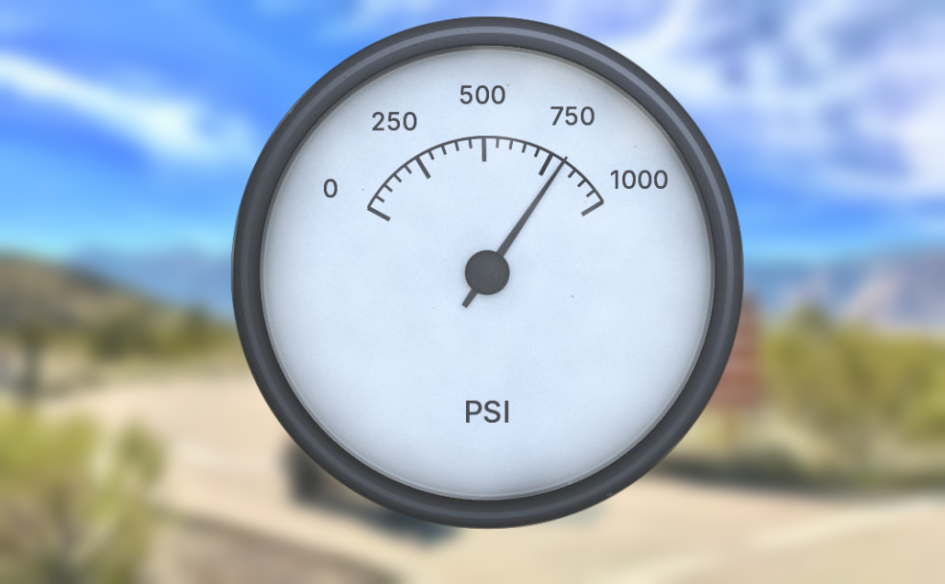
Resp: 800 psi
